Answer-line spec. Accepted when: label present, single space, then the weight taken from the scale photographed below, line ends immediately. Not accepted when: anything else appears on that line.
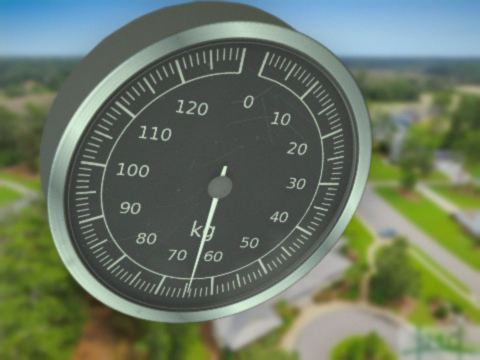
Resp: 65 kg
